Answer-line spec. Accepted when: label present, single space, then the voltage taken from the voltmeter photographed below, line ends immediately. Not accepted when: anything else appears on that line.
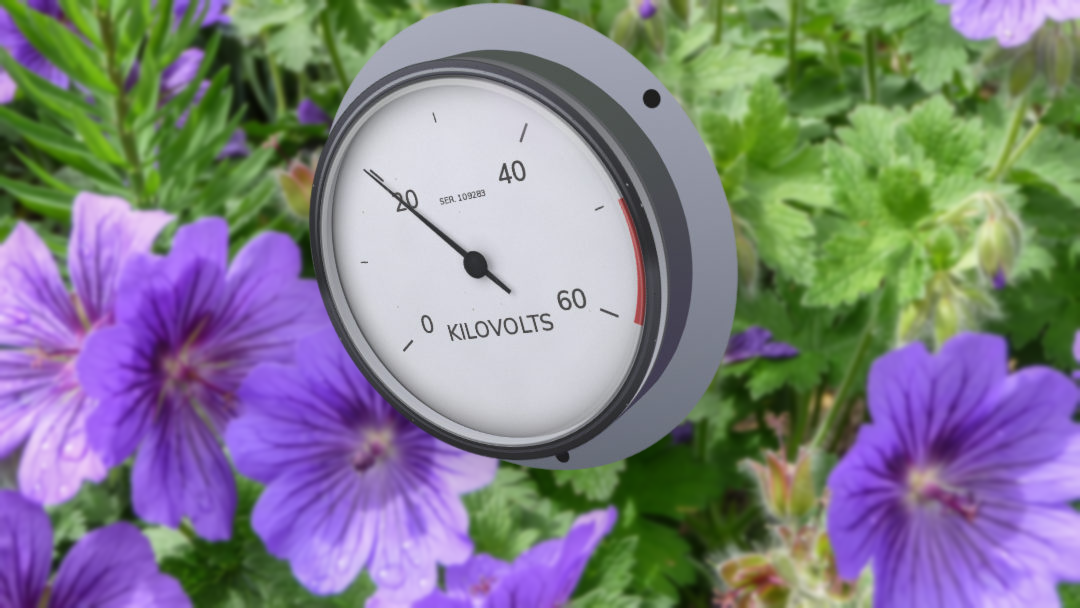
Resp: 20 kV
